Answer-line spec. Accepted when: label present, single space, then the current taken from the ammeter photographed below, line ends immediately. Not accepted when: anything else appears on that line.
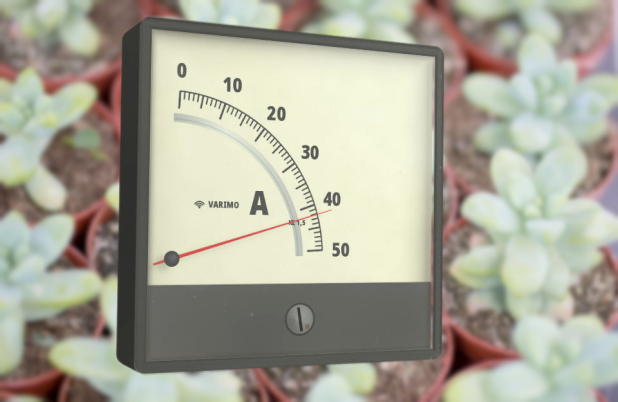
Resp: 42 A
